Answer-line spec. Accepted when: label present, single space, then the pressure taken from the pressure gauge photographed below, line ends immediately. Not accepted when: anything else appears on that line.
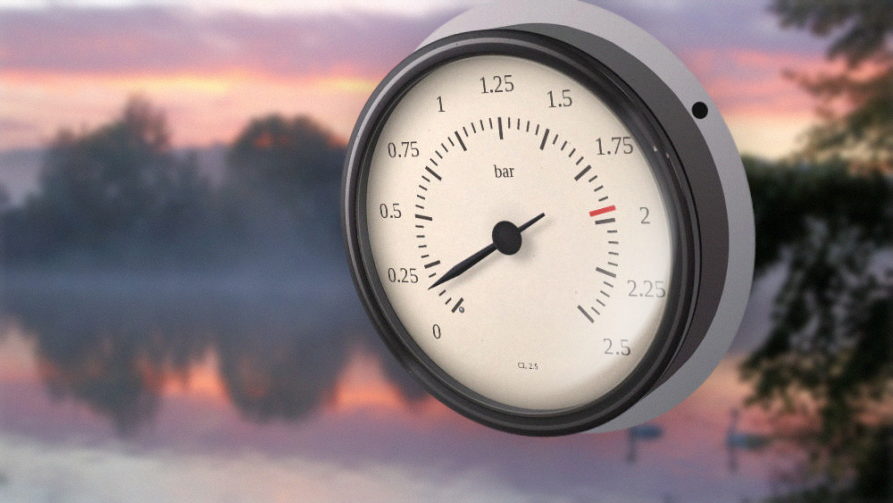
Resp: 0.15 bar
